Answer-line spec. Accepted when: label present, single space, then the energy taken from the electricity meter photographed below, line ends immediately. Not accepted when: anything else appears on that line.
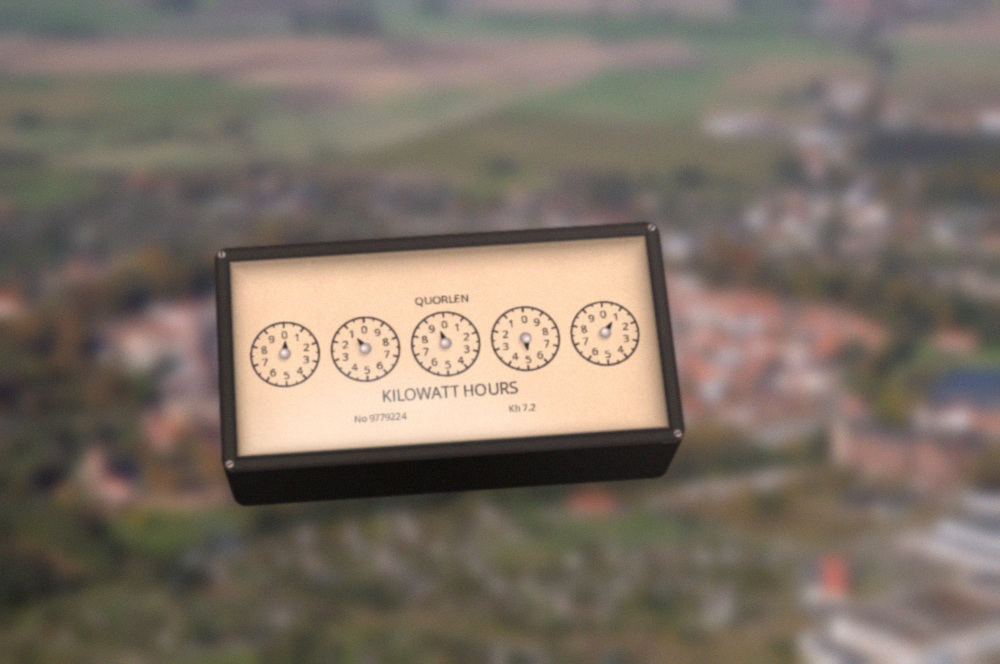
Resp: 951 kWh
